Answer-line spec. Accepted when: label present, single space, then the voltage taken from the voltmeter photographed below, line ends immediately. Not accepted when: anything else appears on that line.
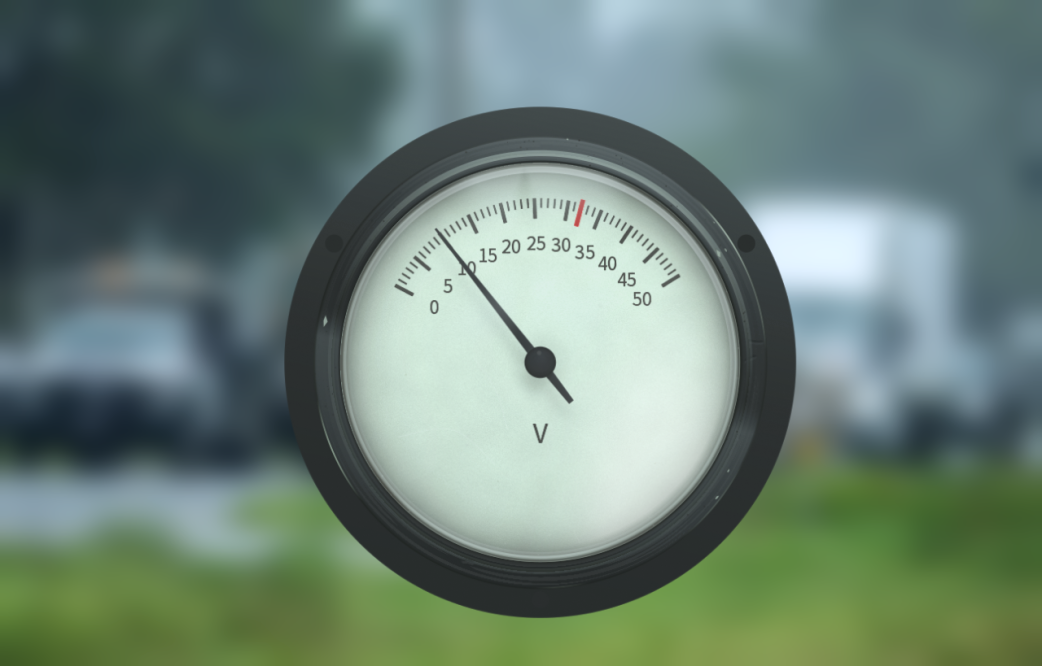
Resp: 10 V
